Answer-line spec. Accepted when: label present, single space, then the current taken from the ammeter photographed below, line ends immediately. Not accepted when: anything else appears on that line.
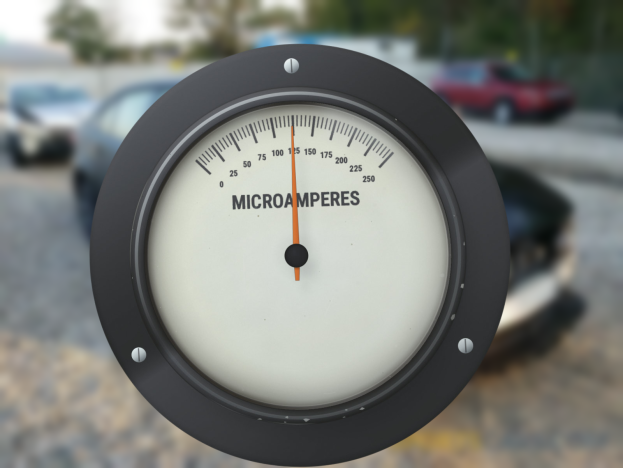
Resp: 125 µA
